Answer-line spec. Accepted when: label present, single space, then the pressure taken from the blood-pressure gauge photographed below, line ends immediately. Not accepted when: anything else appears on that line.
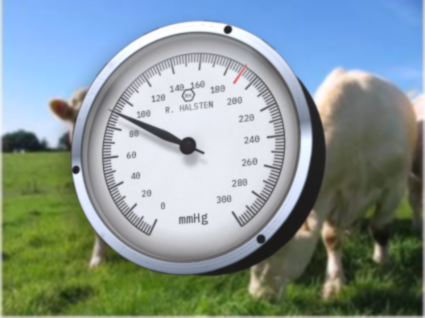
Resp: 90 mmHg
